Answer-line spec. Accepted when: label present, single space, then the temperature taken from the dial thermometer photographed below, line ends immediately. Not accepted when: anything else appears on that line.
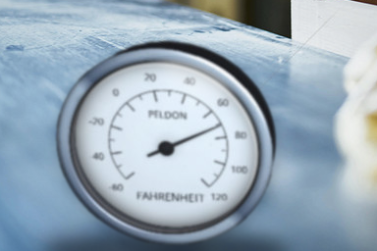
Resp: 70 °F
